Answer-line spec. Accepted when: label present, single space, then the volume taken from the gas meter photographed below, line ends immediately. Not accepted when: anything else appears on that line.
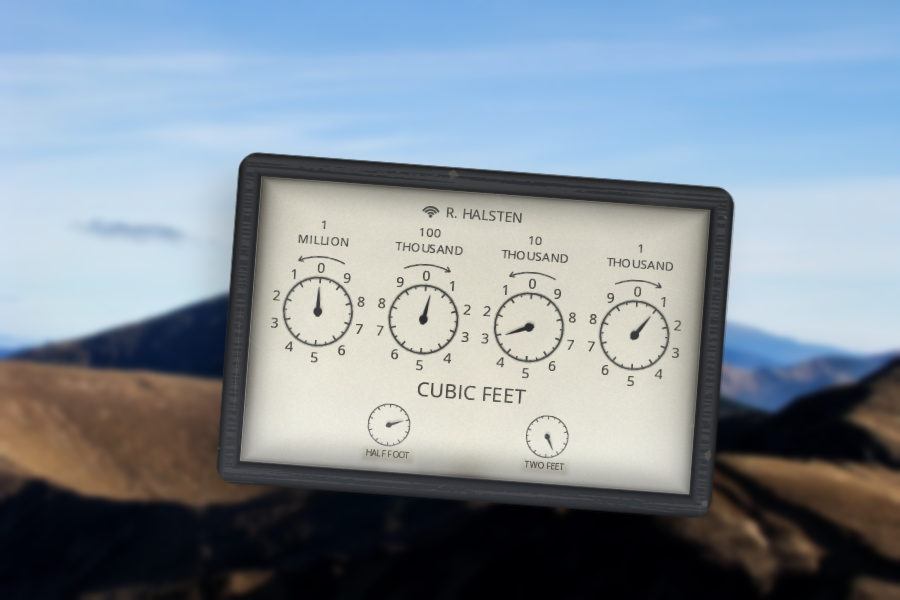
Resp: 3100 ft³
